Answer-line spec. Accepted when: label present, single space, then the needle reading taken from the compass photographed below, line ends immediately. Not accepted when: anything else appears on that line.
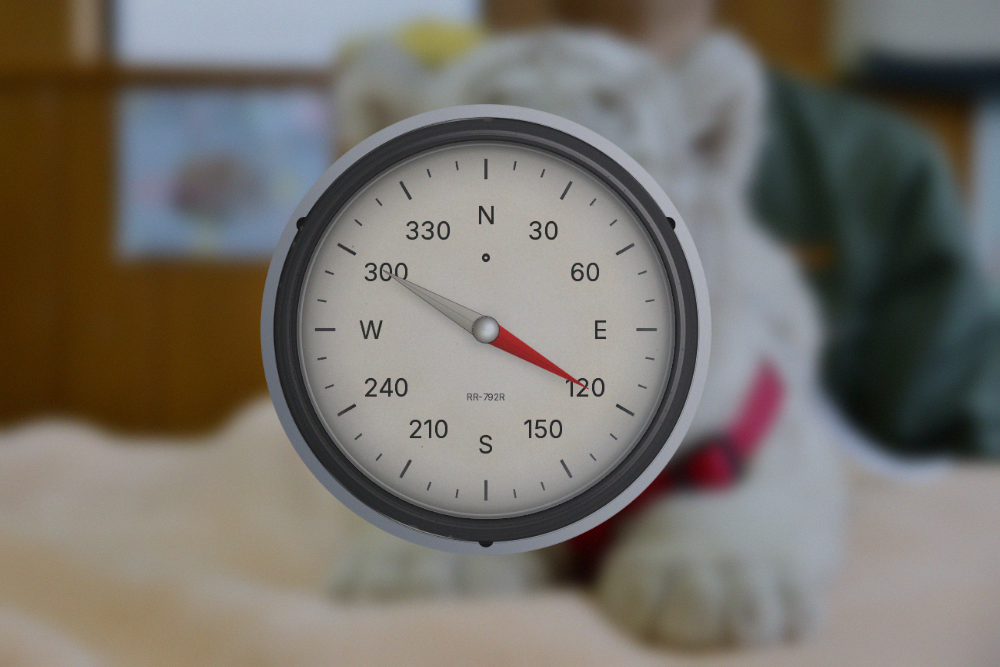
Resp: 120 °
